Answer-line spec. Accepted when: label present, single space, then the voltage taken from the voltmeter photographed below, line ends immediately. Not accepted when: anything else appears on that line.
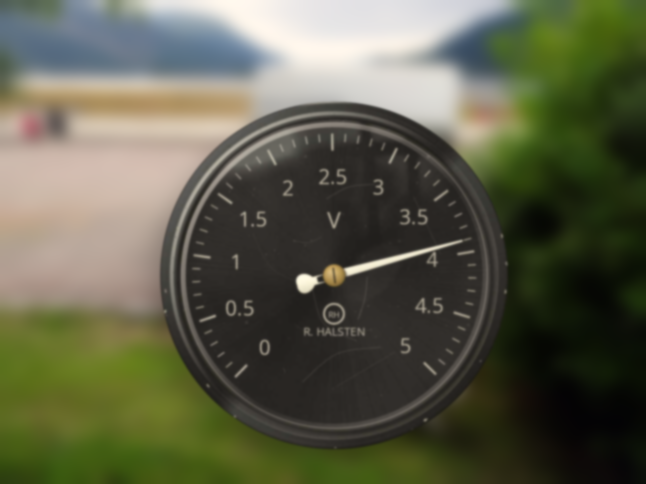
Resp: 3.9 V
